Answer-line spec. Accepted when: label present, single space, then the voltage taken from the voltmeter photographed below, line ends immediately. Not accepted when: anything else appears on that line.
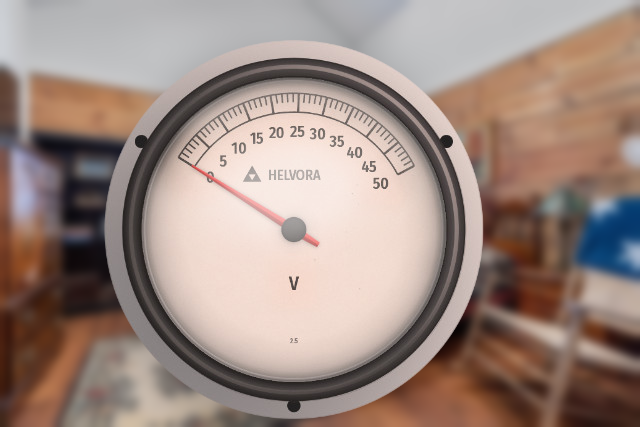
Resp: 0 V
